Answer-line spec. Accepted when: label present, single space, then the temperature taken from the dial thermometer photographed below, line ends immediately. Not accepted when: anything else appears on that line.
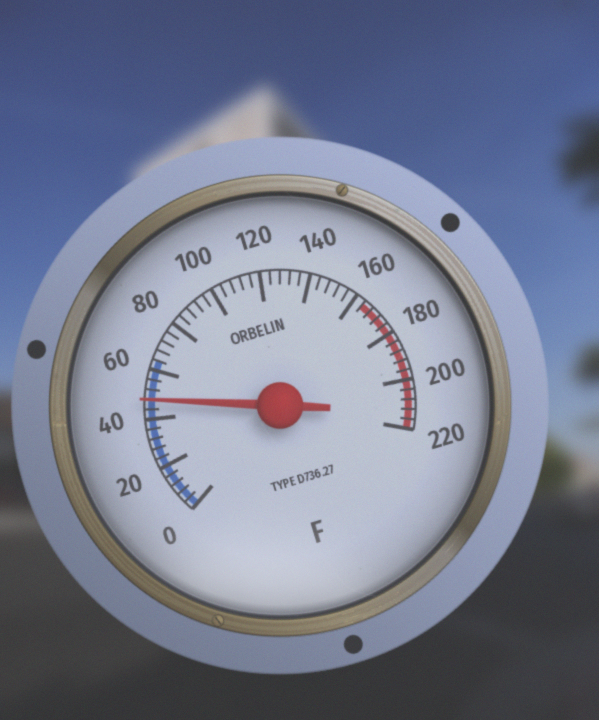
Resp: 48 °F
